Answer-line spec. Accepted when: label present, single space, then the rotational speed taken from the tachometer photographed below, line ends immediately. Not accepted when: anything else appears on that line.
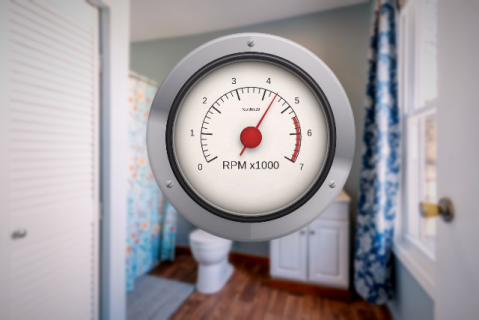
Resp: 4400 rpm
